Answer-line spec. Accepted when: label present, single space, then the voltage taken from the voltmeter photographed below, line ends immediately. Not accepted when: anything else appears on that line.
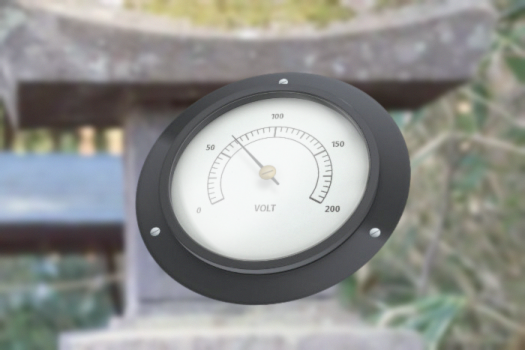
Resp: 65 V
